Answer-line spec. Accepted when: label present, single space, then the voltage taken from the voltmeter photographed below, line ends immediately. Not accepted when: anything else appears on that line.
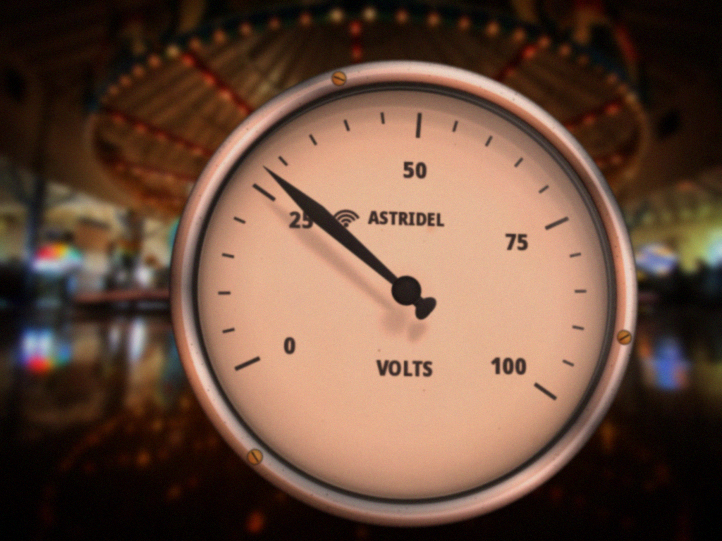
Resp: 27.5 V
